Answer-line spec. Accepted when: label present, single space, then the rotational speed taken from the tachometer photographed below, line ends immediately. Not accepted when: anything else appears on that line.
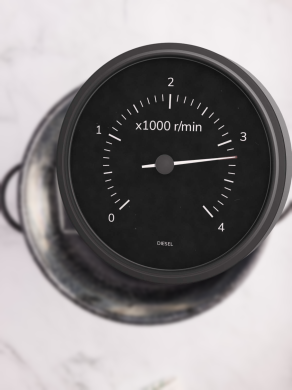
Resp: 3200 rpm
